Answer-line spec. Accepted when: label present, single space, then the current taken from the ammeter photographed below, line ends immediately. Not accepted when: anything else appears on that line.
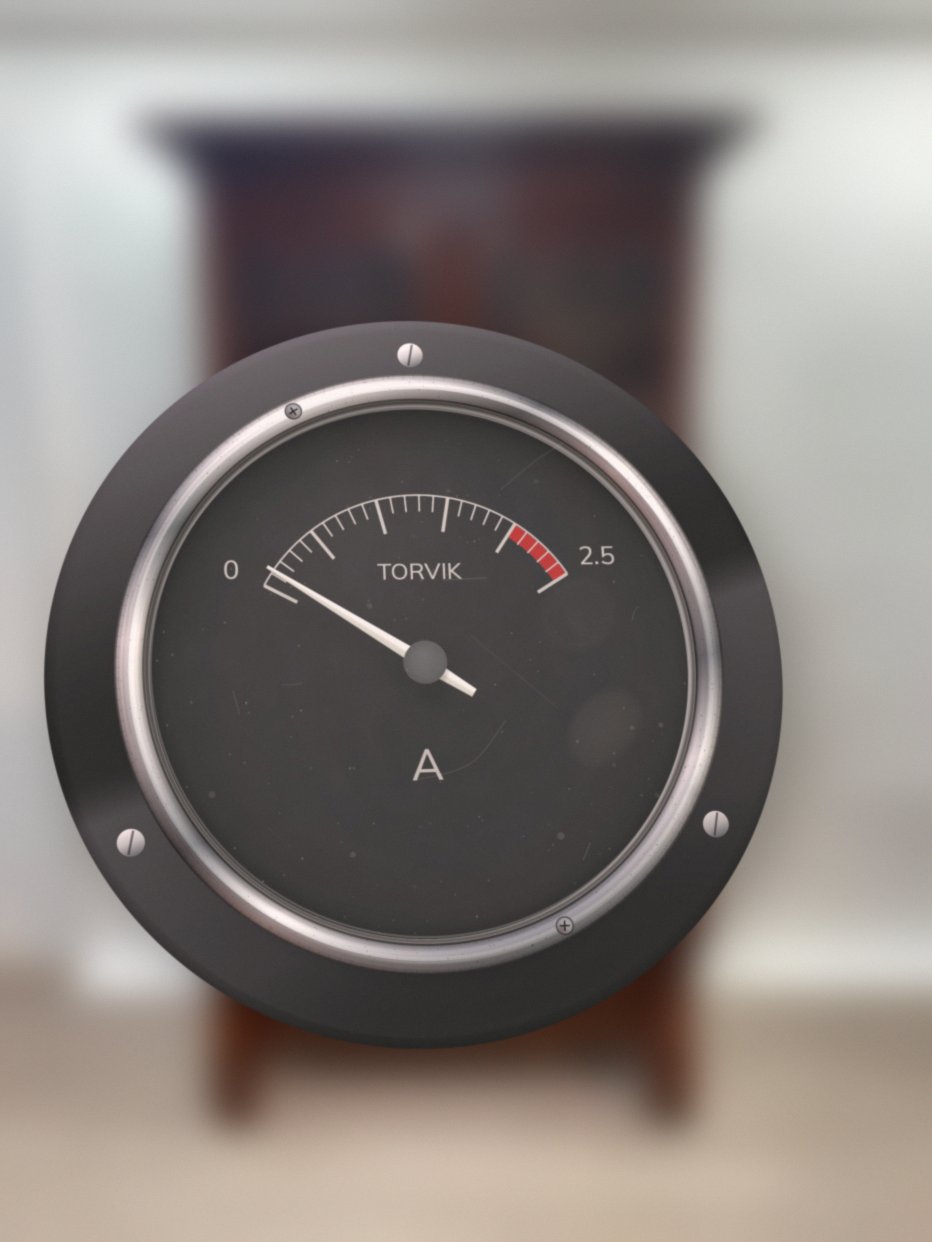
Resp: 0.1 A
